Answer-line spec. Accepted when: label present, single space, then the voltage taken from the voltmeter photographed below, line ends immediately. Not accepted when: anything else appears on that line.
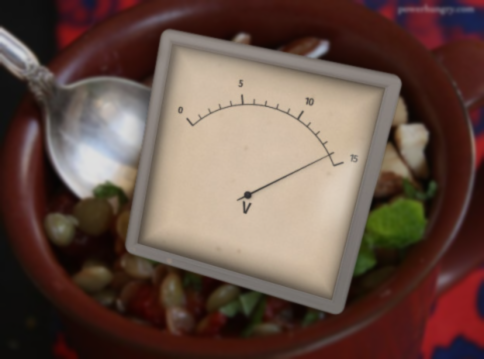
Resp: 14 V
